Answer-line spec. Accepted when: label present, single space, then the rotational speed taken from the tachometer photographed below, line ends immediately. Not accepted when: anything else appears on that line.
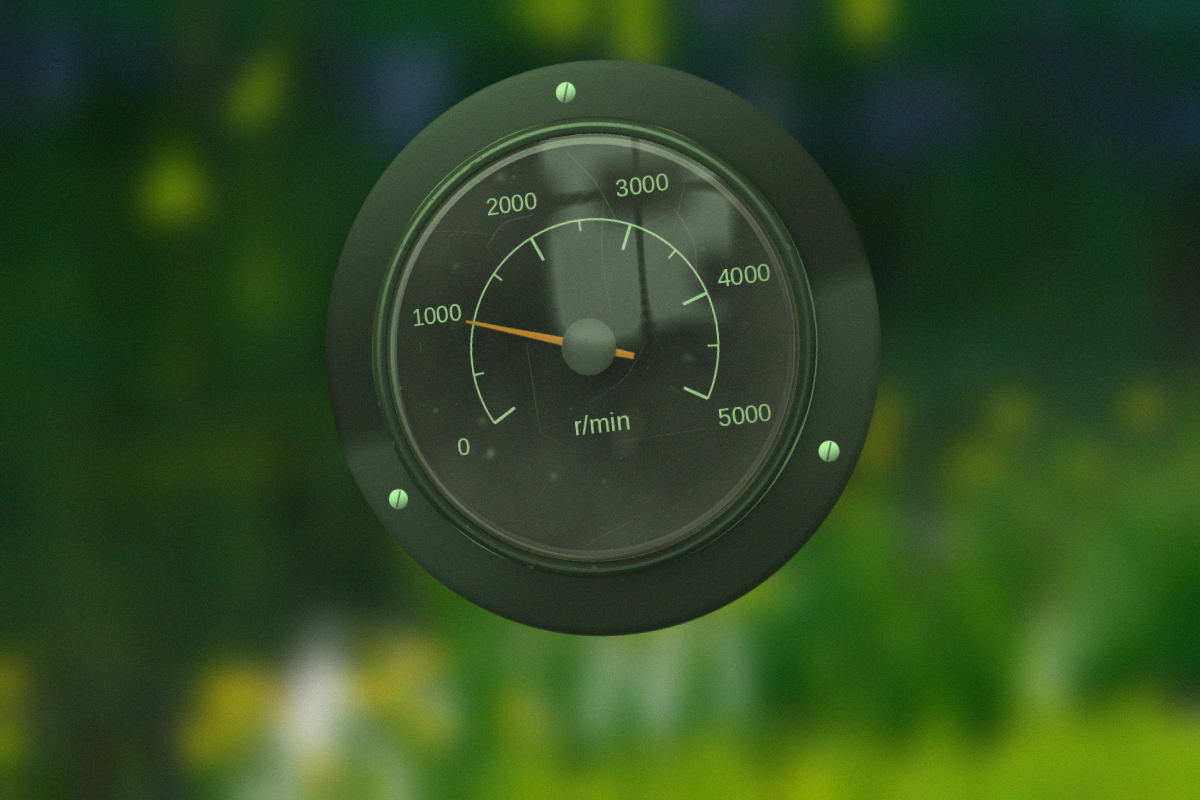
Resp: 1000 rpm
